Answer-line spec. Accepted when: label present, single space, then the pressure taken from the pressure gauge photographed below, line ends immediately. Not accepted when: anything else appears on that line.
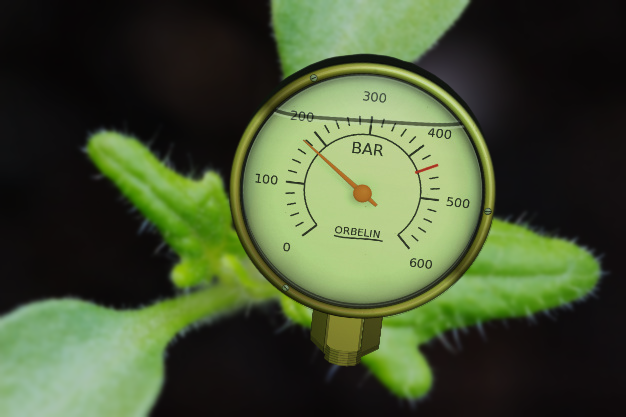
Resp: 180 bar
